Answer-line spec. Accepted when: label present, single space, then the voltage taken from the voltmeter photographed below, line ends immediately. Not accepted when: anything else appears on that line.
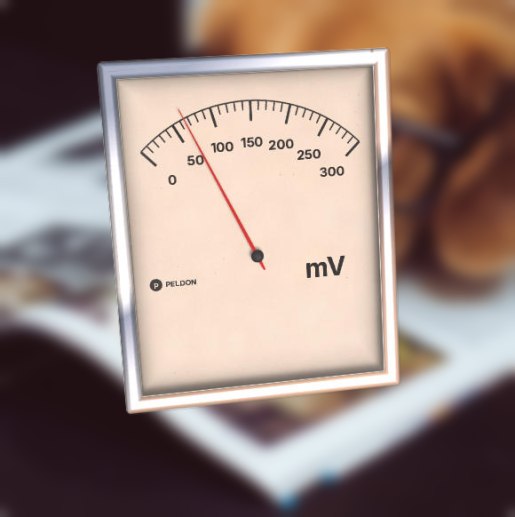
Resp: 65 mV
